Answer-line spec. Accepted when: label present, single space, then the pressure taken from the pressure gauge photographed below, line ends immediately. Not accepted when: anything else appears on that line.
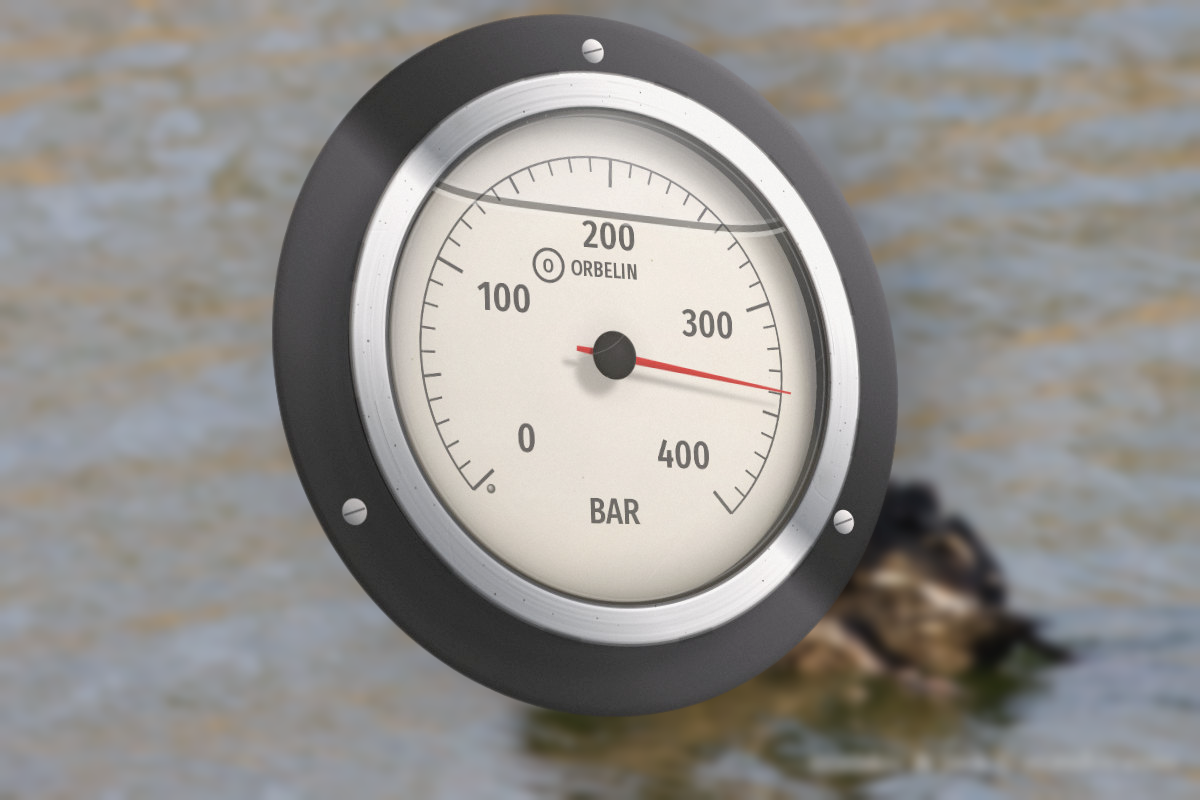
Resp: 340 bar
